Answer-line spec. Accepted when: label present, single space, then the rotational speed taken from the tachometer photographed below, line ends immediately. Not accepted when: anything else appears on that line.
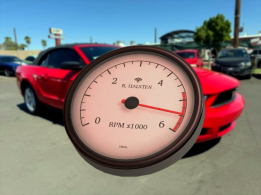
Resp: 5500 rpm
